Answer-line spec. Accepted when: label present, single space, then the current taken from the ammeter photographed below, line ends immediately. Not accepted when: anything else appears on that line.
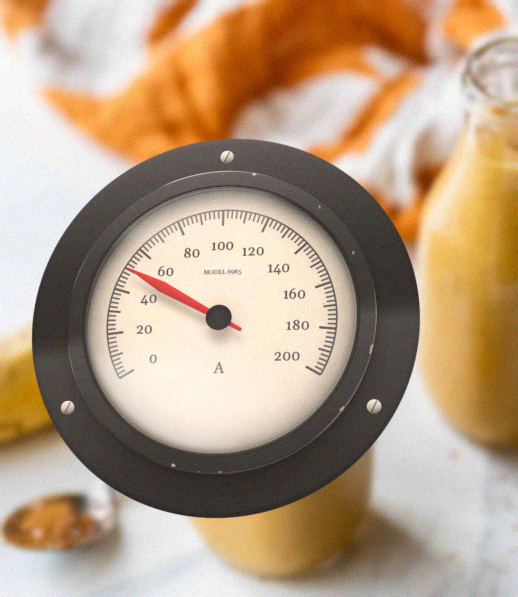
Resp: 50 A
